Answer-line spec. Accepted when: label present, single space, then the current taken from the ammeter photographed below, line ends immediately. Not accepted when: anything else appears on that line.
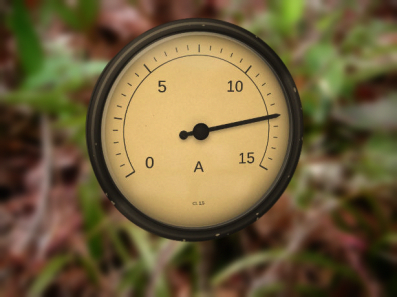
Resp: 12.5 A
